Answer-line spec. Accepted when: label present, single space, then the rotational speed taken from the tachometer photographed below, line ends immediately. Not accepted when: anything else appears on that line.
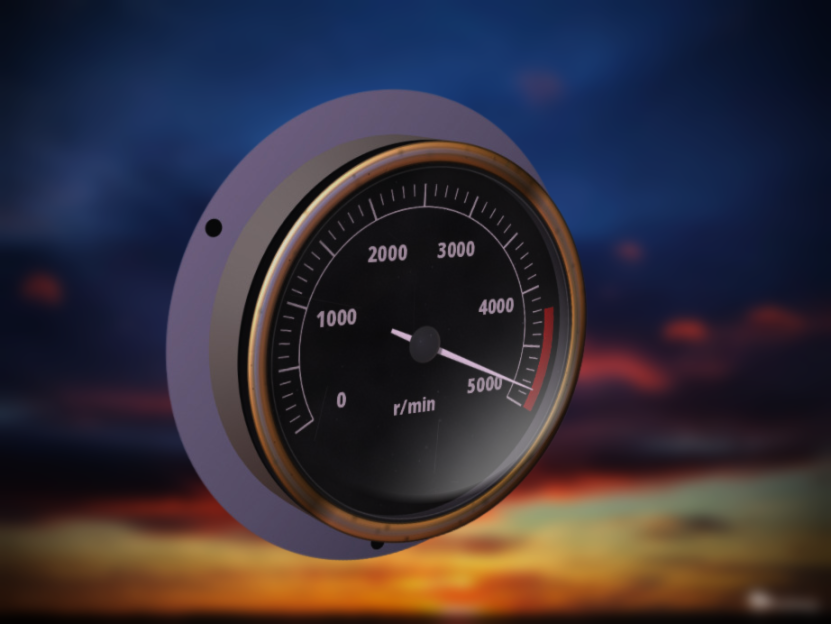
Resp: 4850 rpm
